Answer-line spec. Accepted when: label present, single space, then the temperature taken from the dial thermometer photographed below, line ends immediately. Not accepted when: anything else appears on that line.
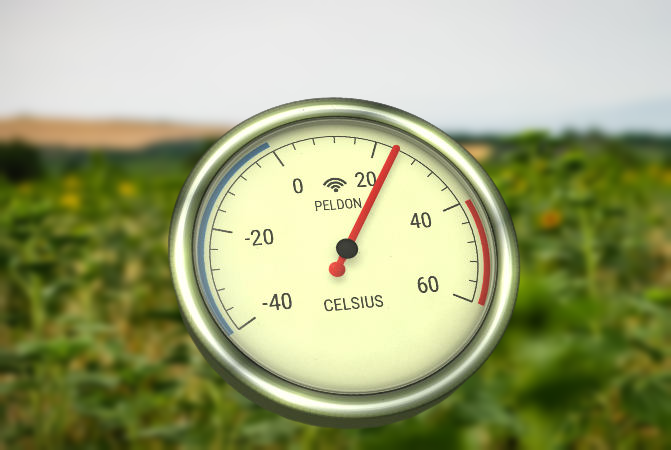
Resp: 24 °C
